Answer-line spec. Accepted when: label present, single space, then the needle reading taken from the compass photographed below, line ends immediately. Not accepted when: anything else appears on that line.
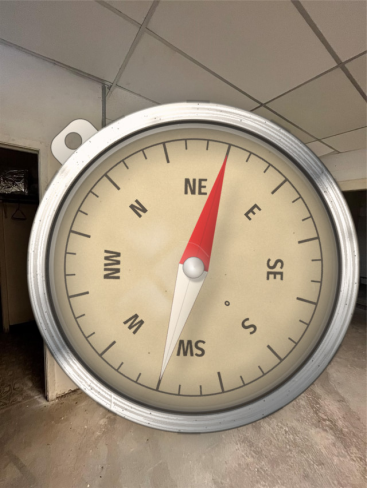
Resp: 60 °
